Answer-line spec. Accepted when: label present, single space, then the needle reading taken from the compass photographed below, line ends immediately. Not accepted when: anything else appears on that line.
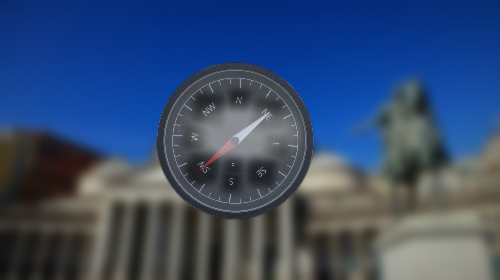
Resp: 225 °
